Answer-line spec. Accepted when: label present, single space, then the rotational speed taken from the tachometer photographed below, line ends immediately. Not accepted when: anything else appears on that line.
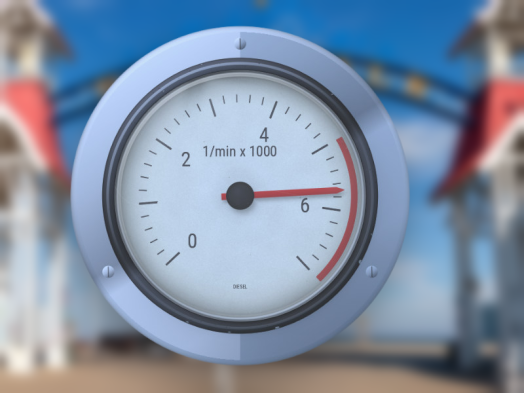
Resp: 5700 rpm
